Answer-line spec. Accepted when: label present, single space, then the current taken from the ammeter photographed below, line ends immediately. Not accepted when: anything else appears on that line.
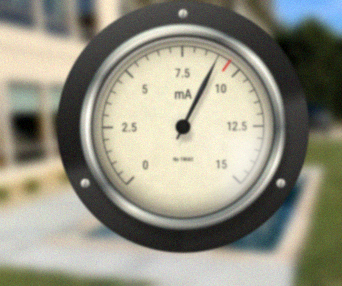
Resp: 9 mA
